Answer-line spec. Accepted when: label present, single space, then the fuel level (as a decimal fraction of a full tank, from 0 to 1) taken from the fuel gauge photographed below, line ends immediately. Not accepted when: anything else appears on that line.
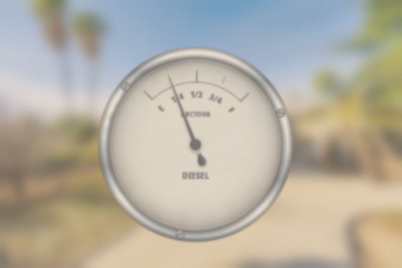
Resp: 0.25
